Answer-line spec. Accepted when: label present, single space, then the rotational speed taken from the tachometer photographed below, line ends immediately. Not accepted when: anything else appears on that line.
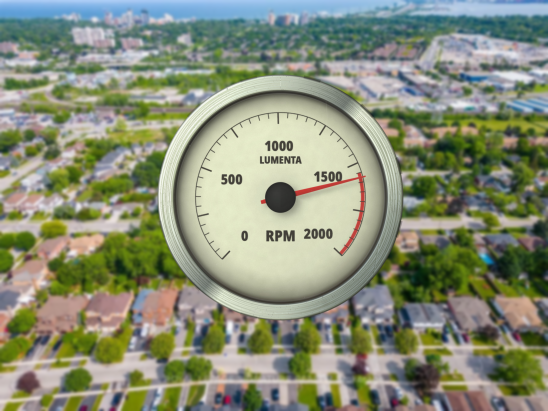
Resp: 1575 rpm
